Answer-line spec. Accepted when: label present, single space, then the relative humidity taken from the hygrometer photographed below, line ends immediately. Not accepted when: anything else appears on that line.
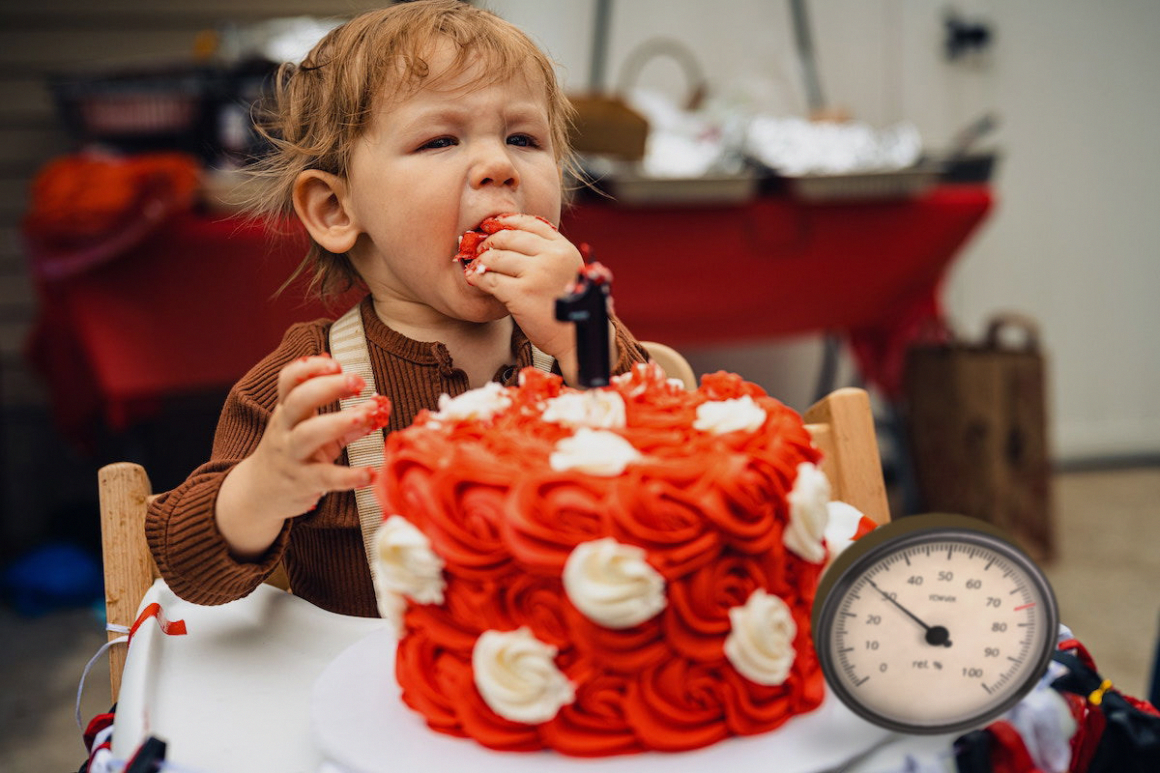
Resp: 30 %
